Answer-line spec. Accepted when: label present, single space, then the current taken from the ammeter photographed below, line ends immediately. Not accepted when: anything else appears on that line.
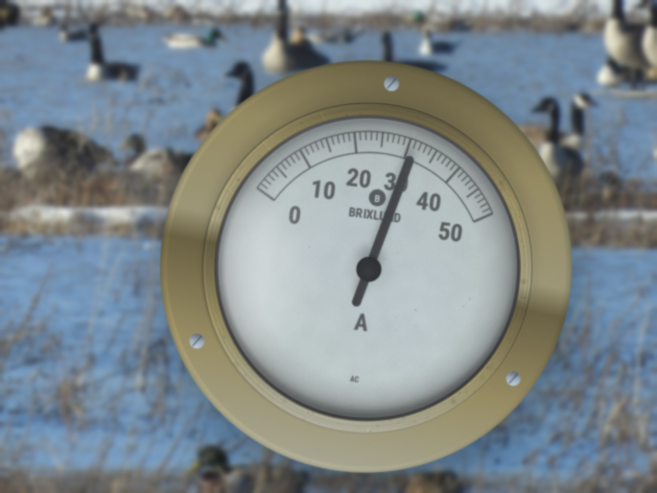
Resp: 31 A
